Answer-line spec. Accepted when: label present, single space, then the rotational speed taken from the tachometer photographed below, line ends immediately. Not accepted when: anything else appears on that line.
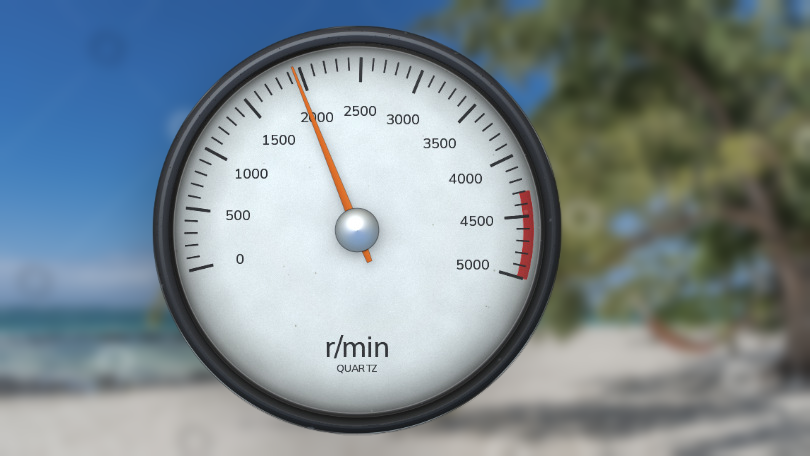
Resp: 1950 rpm
